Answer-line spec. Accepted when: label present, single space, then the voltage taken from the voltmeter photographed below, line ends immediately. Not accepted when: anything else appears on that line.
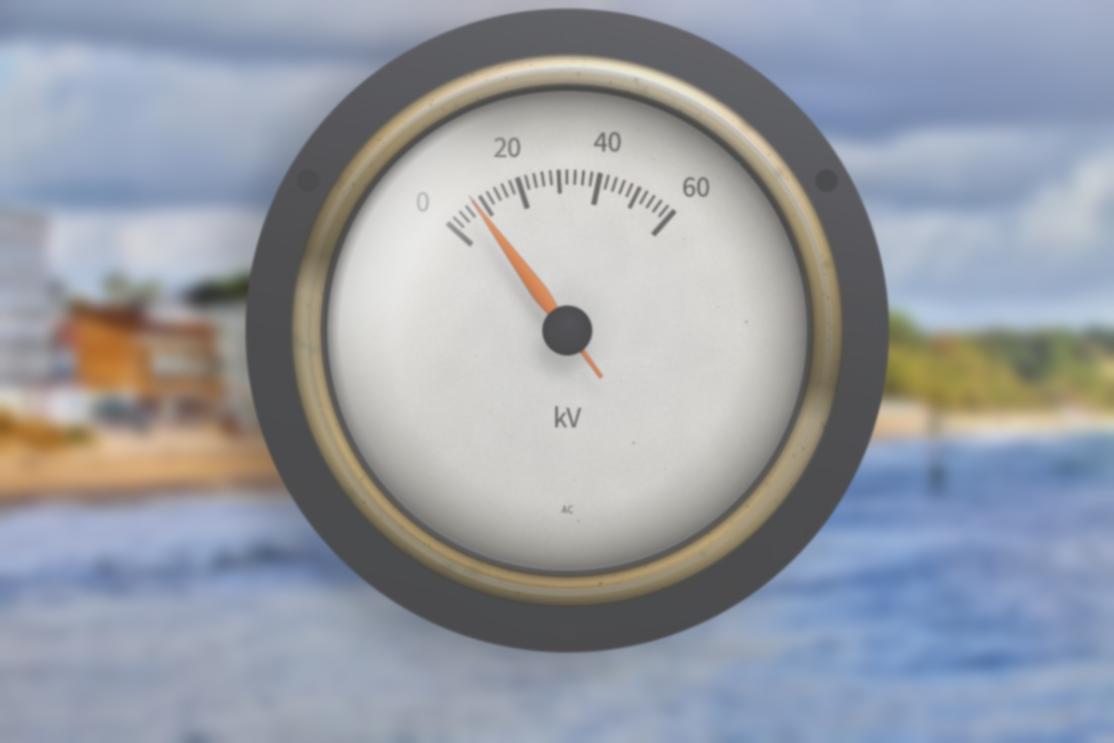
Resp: 8 kV
